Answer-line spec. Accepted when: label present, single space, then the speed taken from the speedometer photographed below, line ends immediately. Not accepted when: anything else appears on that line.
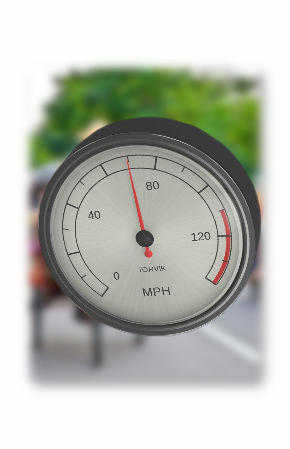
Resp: 70 mph
